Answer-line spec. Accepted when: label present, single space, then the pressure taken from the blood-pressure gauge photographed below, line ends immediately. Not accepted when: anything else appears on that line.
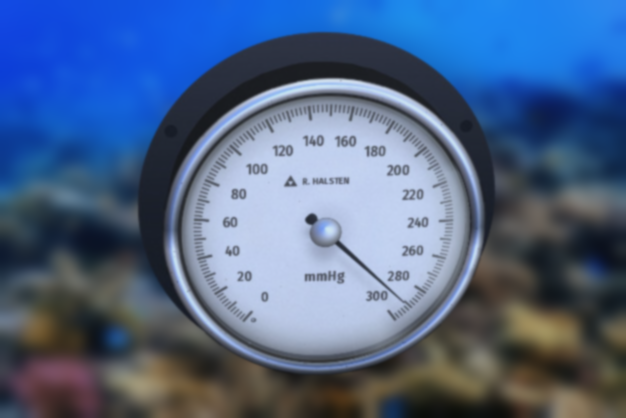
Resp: 290 mmHg
